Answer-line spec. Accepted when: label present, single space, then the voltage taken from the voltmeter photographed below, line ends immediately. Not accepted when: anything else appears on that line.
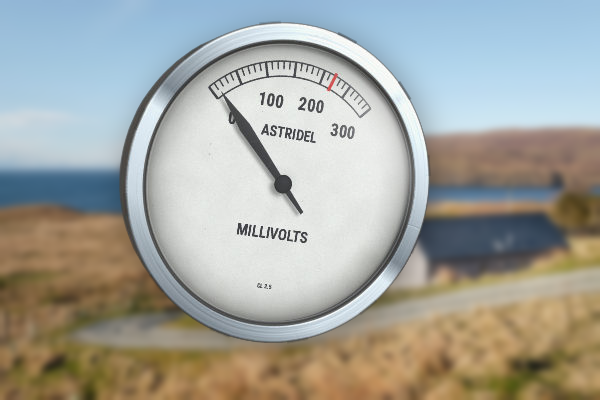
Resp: 10 mV
